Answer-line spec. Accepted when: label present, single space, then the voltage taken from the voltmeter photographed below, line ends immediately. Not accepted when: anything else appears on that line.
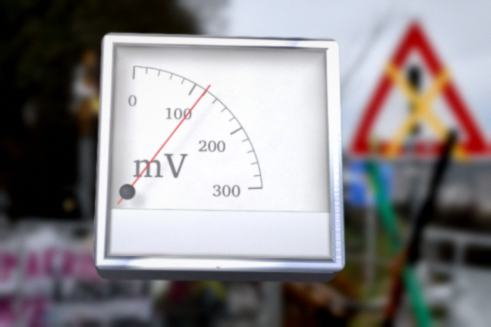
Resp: 120 mV
